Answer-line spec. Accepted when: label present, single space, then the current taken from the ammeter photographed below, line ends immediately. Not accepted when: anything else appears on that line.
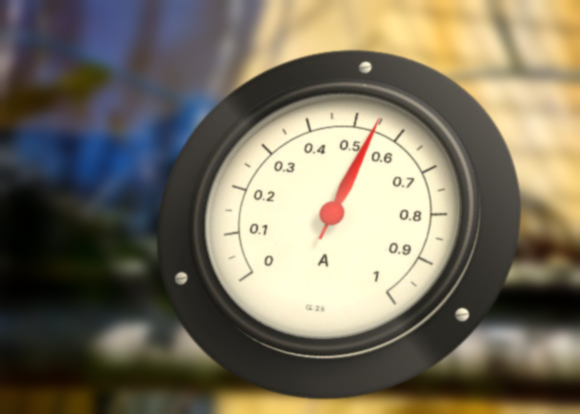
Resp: 0.55 A
